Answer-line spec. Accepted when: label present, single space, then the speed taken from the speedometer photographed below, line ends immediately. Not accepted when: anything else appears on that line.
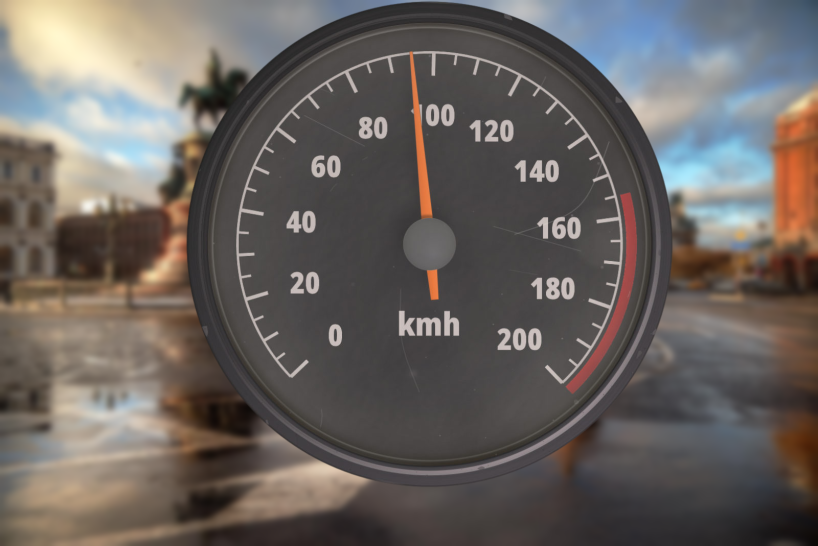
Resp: 95 km/h
